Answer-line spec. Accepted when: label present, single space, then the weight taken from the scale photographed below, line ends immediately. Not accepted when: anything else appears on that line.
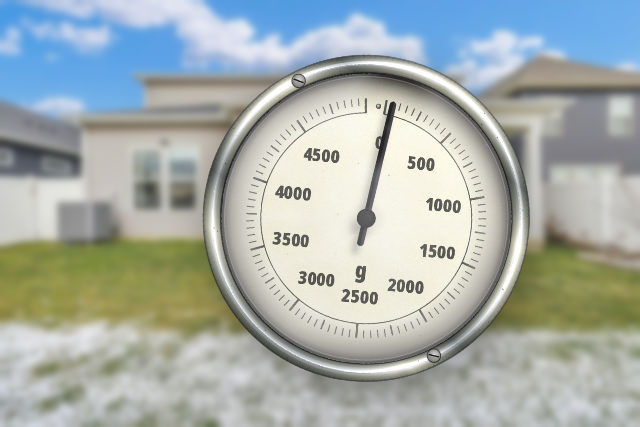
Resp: 50 g
